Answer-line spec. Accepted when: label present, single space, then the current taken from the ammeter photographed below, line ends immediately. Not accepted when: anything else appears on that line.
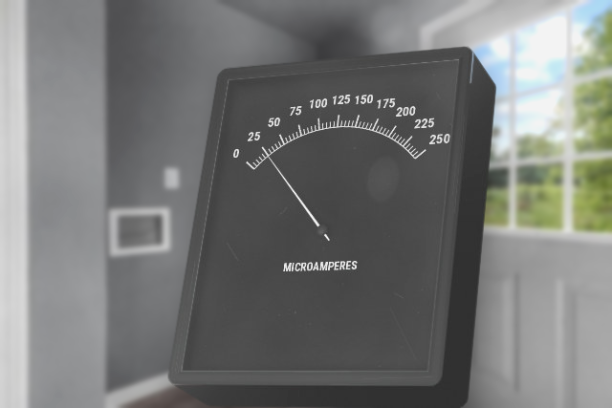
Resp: 25 µA
